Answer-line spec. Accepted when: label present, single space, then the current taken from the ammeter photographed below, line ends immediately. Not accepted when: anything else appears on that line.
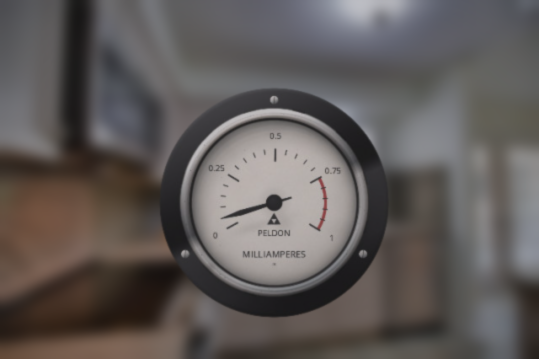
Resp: 0.05 mA
